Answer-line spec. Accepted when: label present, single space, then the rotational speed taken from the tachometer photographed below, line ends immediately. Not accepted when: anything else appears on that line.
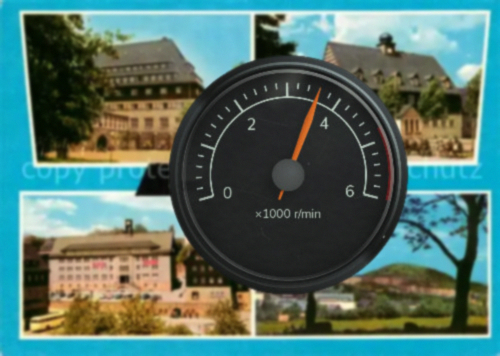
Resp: 3600 rpm
